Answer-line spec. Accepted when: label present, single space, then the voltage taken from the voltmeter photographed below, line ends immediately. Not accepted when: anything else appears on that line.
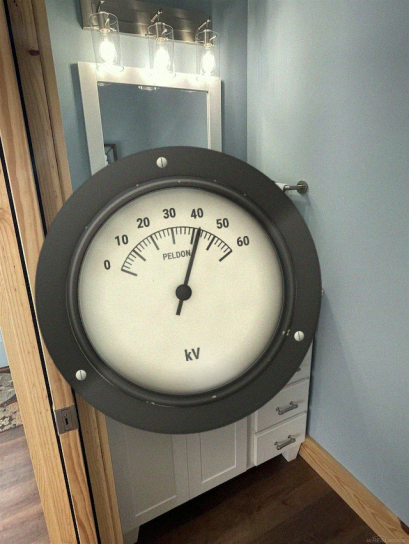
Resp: 42 kV
